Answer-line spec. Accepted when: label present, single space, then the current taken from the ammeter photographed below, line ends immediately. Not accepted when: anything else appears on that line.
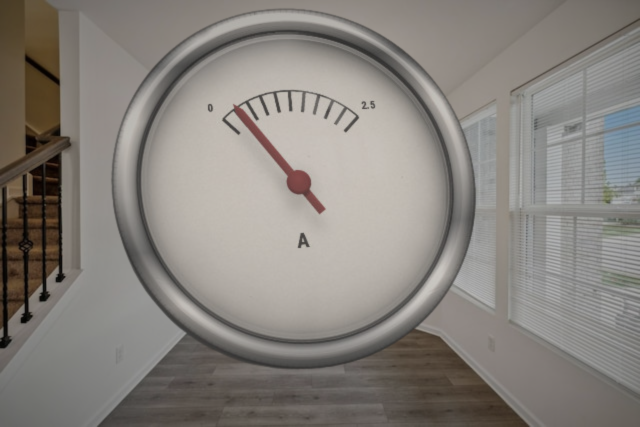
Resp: 0.25 A
